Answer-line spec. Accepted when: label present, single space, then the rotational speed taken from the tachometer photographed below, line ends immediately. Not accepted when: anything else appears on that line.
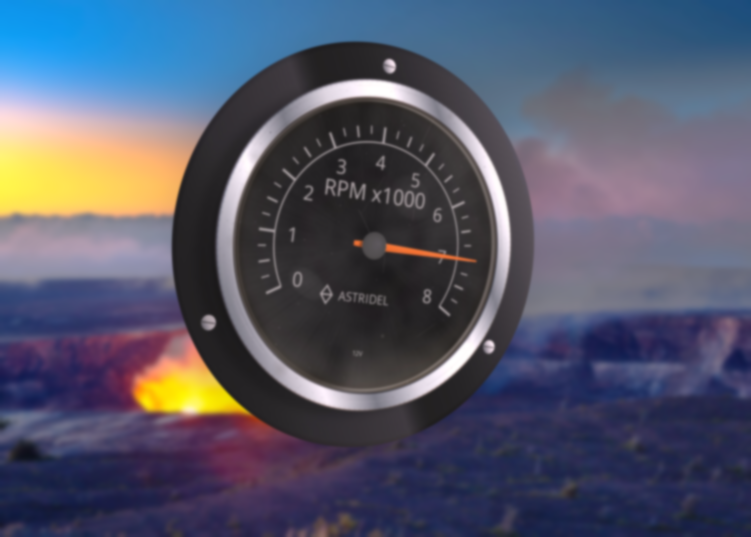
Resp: 7000 rpm
